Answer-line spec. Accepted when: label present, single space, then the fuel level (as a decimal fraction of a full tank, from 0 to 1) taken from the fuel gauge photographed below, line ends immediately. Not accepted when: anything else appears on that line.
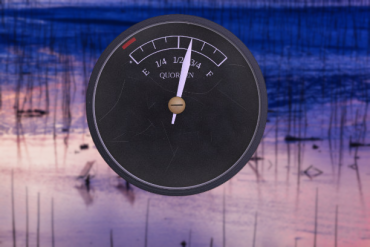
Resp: 0.625
